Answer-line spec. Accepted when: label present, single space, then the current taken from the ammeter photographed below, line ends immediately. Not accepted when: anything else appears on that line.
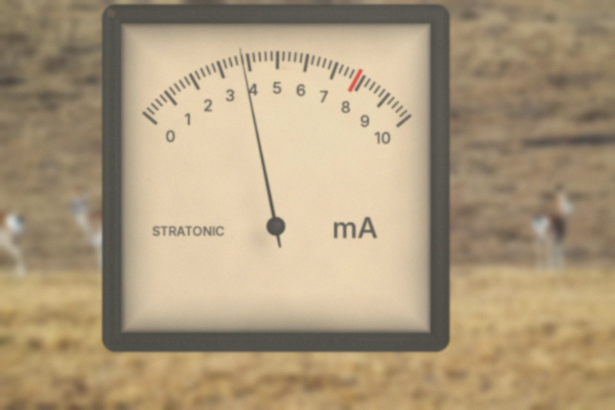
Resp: 3.8 mA
